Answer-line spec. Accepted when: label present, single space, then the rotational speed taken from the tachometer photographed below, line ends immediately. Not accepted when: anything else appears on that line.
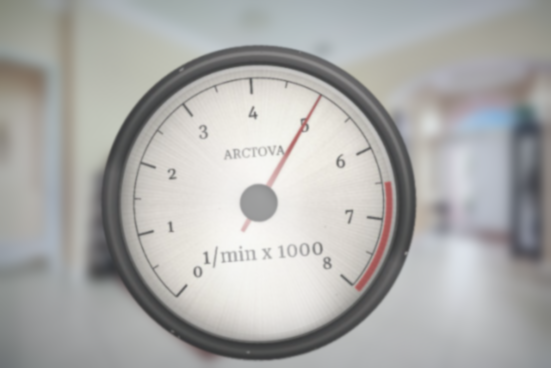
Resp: 5000 rpm
